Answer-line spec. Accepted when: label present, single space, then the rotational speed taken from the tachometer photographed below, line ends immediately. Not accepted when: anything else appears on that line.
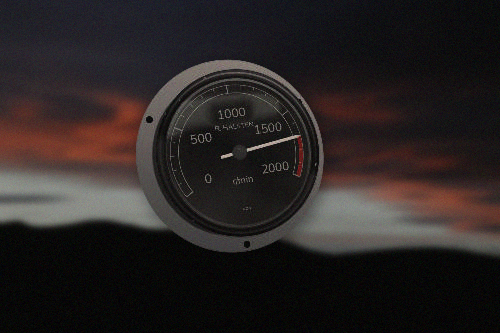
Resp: 1700 rpm
